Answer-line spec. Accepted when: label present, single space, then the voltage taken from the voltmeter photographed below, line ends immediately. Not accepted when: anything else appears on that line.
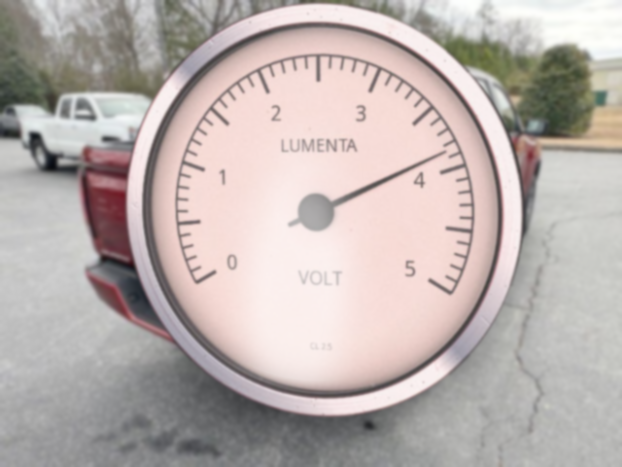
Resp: 3.85 V
